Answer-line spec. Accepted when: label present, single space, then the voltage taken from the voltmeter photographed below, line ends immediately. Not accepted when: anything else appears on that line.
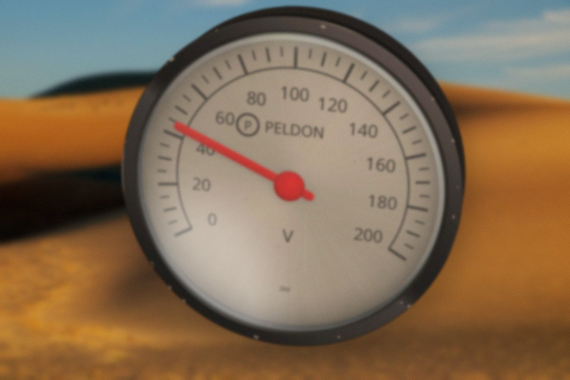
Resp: 45 V
